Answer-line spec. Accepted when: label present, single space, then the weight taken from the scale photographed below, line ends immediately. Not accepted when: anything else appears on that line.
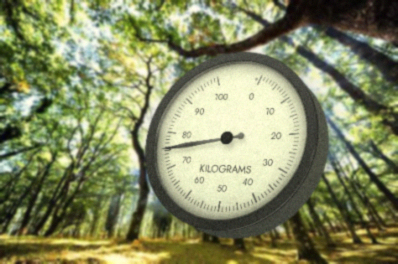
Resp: 75 kg
